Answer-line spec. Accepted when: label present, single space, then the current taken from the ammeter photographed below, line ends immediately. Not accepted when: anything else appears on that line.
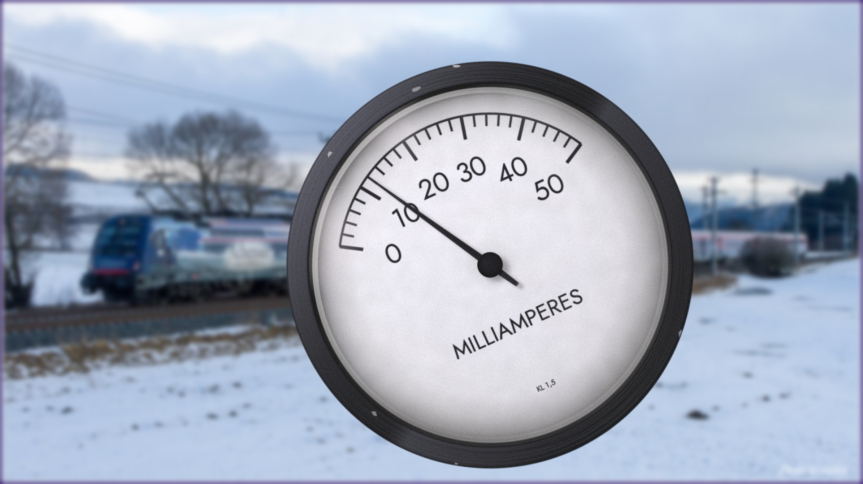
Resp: 12 mA
